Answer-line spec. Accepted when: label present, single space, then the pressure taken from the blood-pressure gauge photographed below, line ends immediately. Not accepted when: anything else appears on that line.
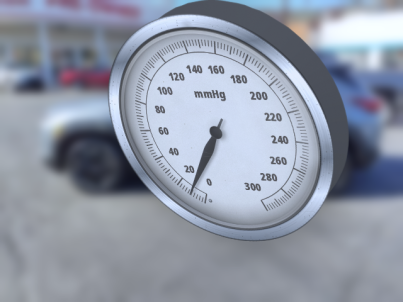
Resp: 10 mmHg
